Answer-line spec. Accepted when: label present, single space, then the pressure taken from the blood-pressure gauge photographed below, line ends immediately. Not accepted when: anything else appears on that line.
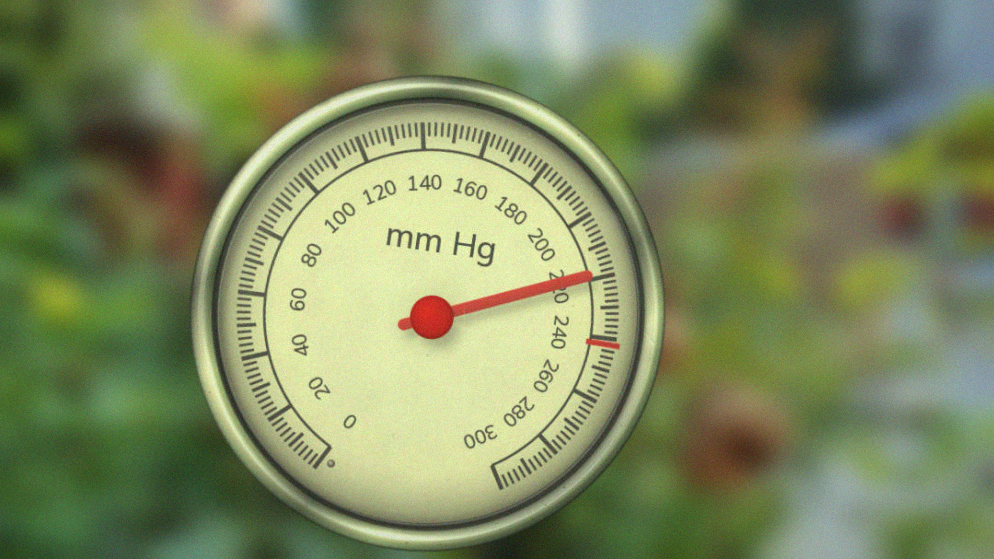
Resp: 218 mmHg
